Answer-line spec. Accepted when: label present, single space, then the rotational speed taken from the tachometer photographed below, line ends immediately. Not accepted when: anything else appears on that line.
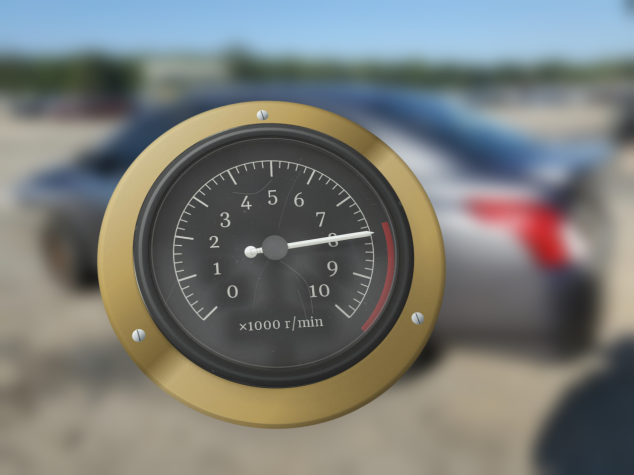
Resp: 8000 rpm
